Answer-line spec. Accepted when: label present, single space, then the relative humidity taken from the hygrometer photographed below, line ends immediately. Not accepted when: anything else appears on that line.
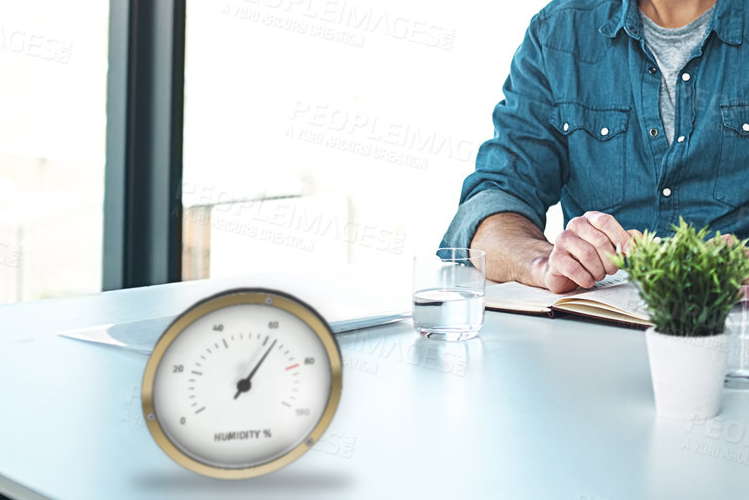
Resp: 64 %
